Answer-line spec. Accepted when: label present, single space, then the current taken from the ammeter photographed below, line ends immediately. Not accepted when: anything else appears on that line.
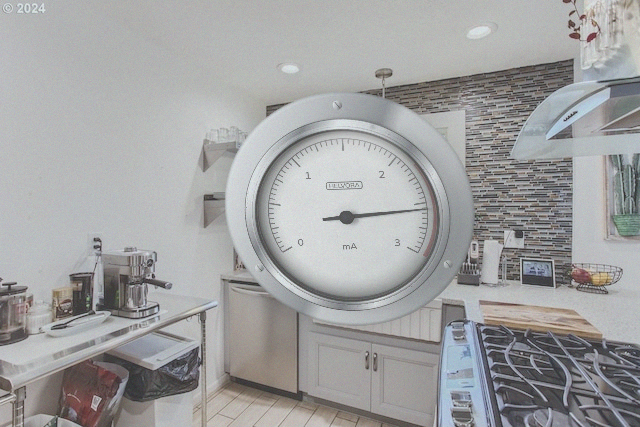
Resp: 2.55 mA
